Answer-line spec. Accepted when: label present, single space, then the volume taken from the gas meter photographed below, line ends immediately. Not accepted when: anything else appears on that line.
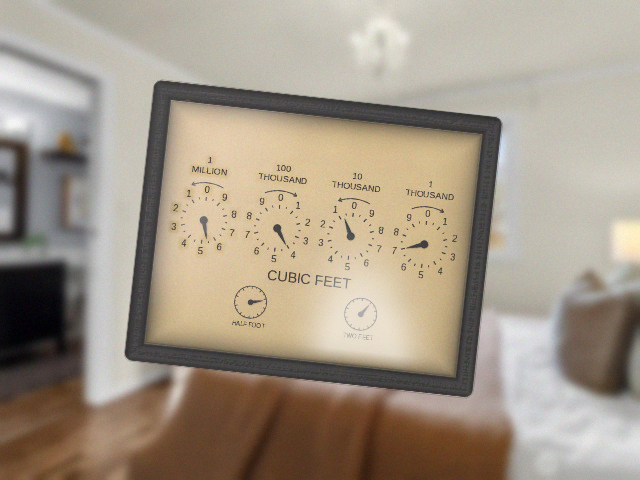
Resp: 540700 ft³
